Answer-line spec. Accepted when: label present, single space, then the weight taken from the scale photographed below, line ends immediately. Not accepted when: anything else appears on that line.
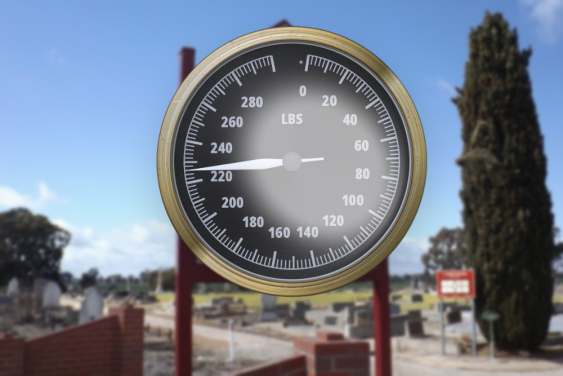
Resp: 226 lb
